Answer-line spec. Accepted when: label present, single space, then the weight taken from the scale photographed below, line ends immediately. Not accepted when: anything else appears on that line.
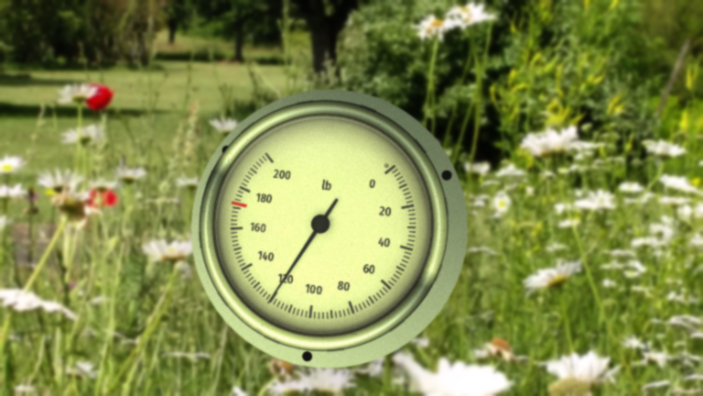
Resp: 120 lb
